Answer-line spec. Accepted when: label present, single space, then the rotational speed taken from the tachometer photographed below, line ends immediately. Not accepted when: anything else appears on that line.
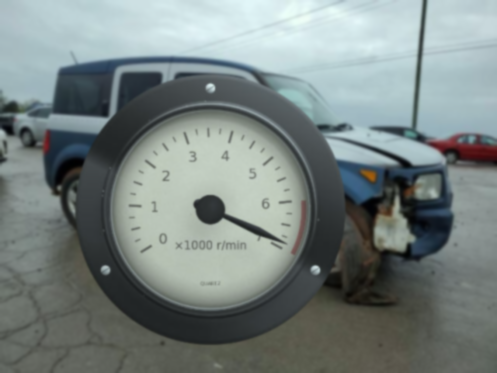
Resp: 6875 rpm
